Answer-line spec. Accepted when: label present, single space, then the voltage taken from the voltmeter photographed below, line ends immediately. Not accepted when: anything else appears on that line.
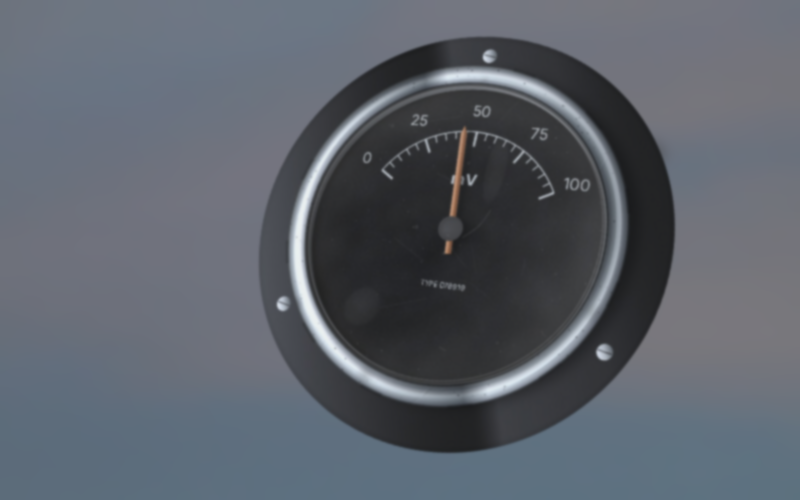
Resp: 45 mV
